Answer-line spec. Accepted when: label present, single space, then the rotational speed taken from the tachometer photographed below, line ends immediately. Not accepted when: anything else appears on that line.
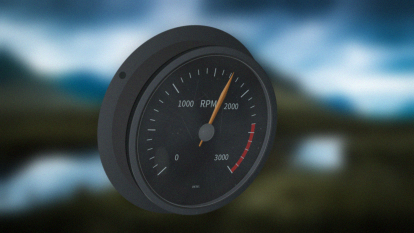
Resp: 1700 rpm
